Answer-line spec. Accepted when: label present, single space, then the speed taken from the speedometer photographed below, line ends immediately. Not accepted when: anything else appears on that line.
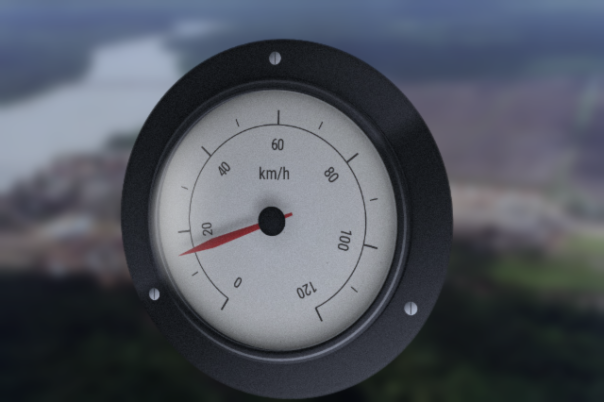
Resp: 15 km/h
